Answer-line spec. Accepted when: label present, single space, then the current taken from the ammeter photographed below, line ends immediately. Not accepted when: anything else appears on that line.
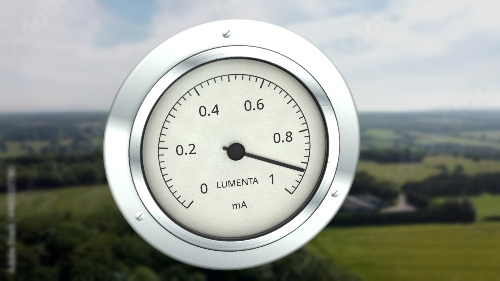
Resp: 0.92 mA
